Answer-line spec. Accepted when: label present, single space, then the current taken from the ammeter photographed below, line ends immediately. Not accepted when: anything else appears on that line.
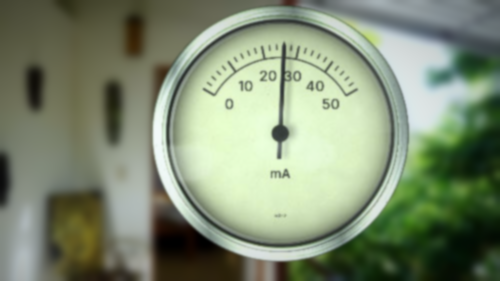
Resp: 26 mA
